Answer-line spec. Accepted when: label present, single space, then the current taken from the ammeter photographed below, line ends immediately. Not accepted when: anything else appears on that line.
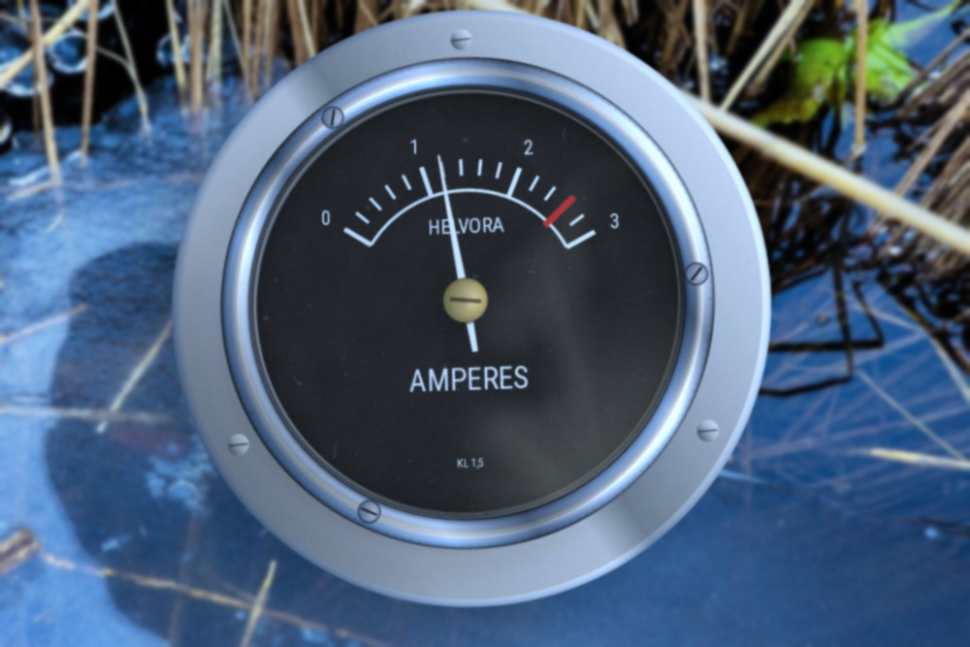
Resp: 1.2 A
